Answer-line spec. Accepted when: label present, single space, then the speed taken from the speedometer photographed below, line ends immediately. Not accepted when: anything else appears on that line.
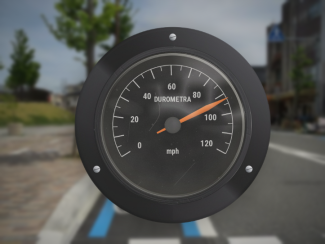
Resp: 92.5 mph
